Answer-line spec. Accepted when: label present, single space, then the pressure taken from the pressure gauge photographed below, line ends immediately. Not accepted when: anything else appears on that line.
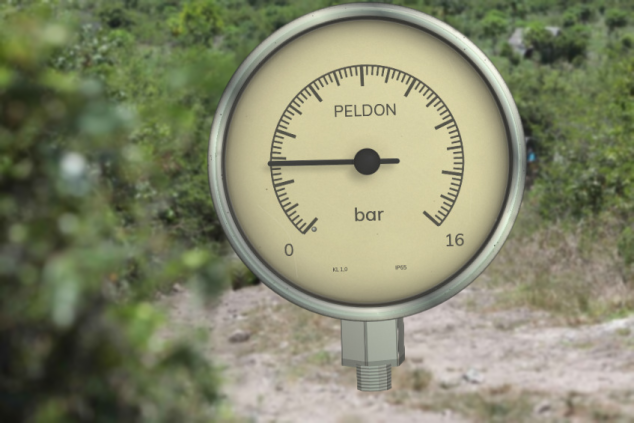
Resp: 2.8 bar
